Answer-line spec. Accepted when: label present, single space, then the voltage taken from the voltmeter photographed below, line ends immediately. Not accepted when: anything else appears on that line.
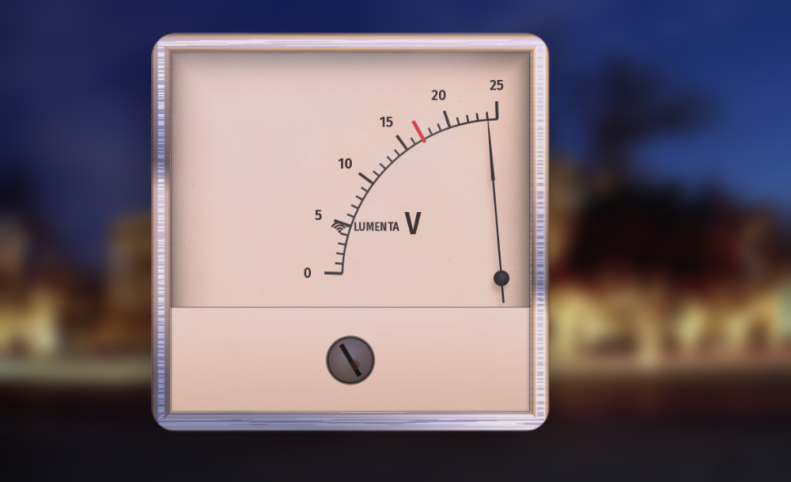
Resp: 24 V
